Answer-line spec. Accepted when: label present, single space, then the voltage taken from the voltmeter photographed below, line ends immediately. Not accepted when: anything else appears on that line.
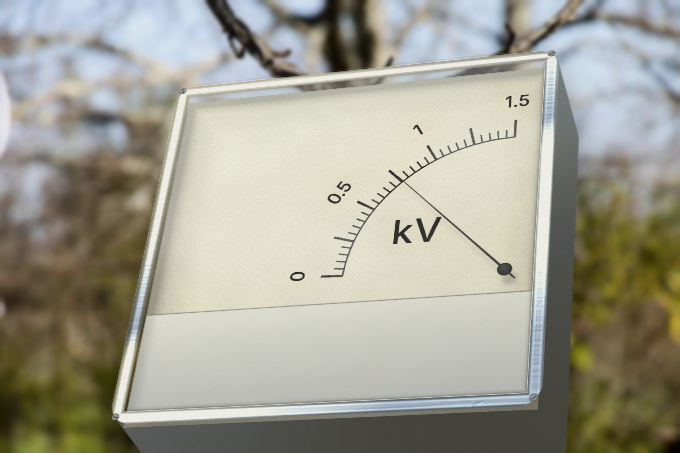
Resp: 0.75 kV
